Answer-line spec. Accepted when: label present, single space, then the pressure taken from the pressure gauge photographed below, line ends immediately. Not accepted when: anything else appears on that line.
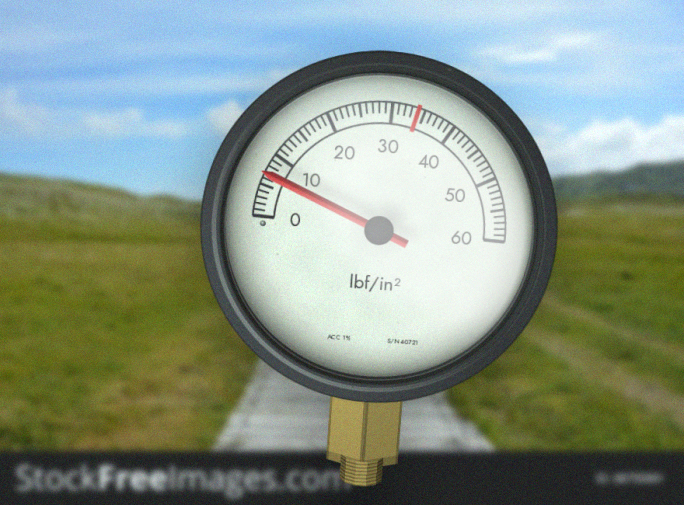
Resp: 7 psi
